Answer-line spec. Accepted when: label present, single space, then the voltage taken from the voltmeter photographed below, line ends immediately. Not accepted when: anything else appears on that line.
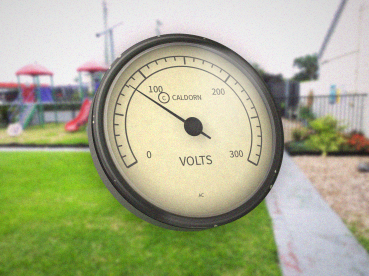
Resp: 80 V
